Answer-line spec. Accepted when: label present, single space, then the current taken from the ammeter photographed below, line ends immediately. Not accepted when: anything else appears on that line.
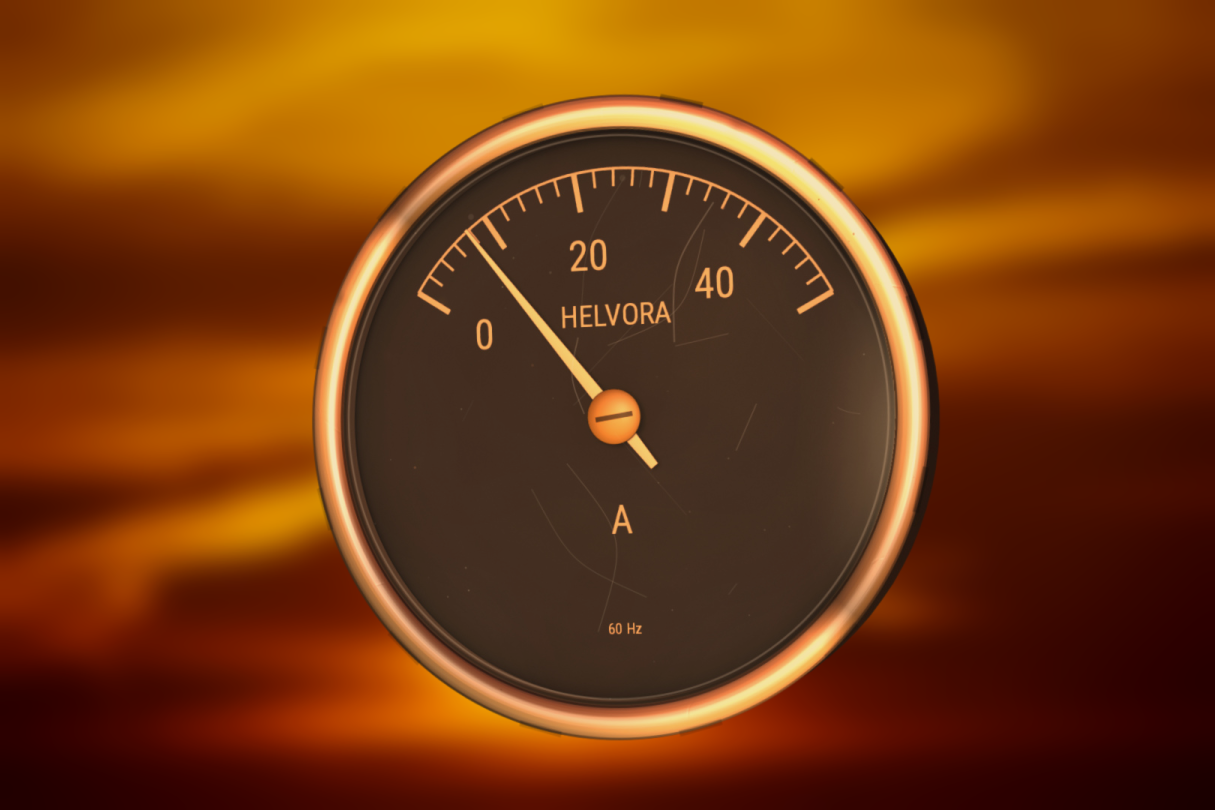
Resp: 8 A
